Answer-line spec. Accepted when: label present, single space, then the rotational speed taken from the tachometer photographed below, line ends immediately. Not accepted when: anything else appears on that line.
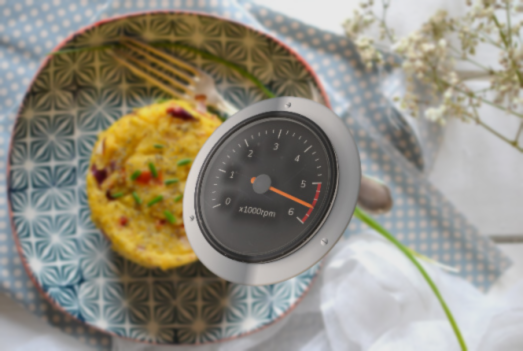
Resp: 5600 rpm
